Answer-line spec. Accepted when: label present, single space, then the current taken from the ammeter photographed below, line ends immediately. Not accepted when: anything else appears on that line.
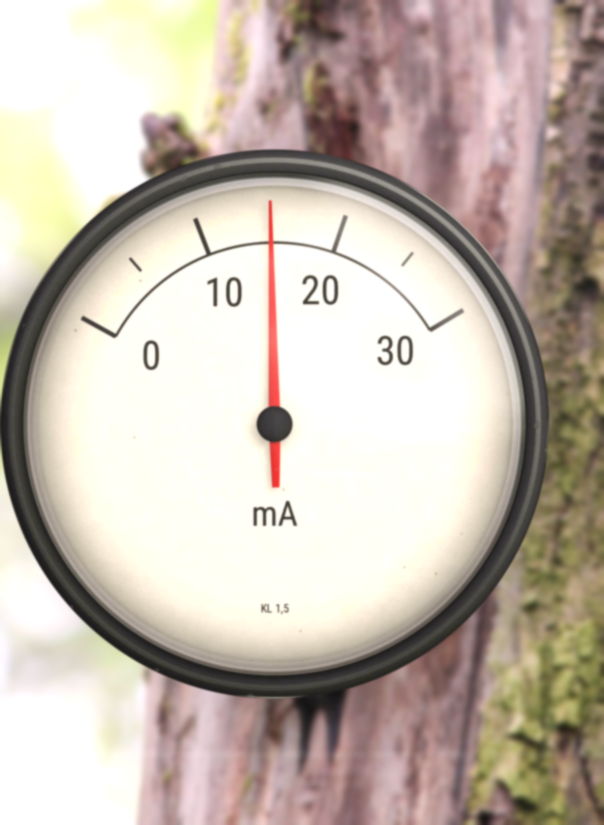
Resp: 15 mA
